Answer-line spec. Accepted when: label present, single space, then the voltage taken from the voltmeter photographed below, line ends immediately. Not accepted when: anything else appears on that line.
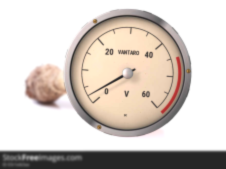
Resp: 2.5 V
